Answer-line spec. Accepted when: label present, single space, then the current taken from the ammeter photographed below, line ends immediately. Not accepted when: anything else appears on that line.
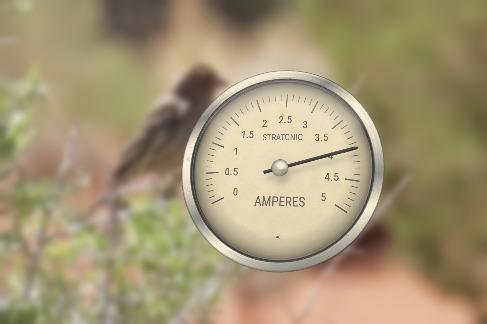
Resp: 4 A
